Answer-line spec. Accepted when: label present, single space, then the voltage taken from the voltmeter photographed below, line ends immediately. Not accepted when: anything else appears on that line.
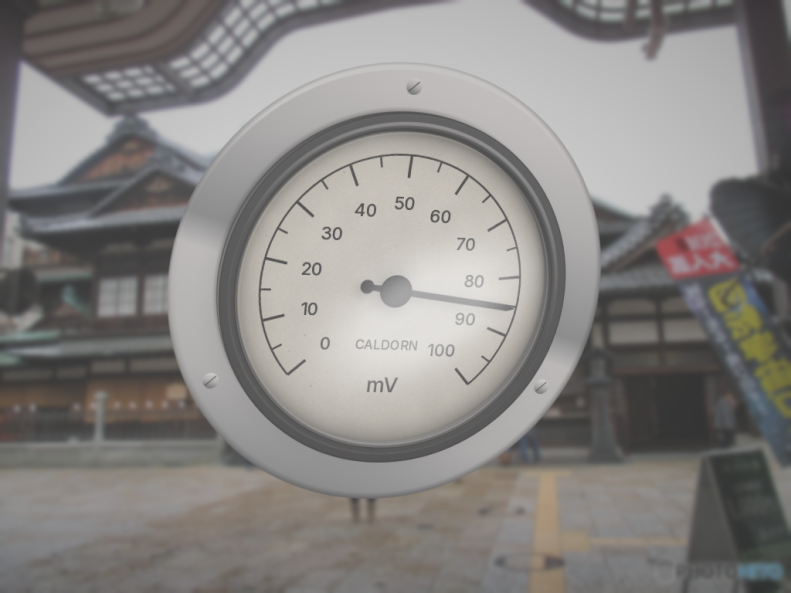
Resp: 85 mV
